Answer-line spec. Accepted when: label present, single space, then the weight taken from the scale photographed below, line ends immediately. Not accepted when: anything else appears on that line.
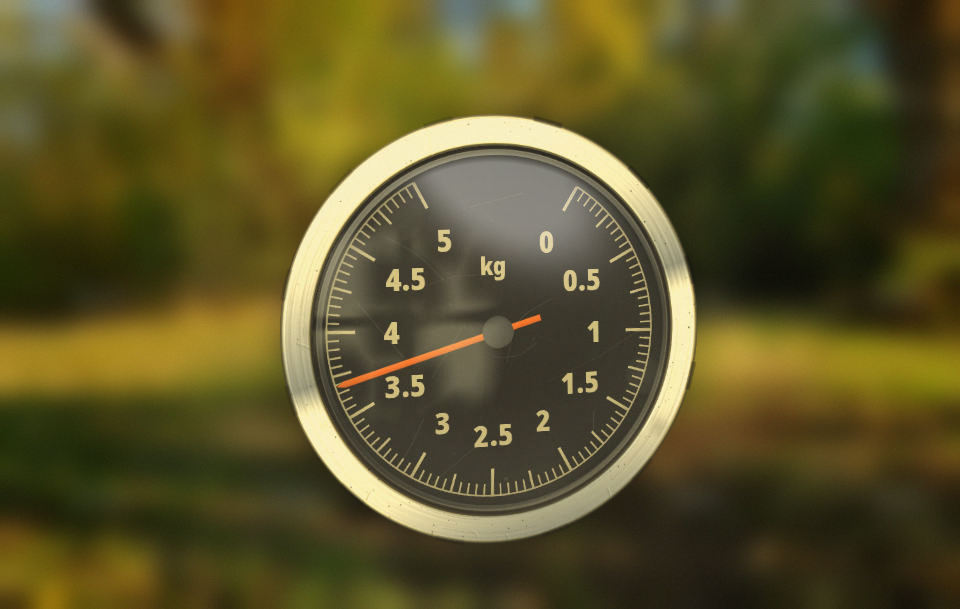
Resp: 3.7 kg
